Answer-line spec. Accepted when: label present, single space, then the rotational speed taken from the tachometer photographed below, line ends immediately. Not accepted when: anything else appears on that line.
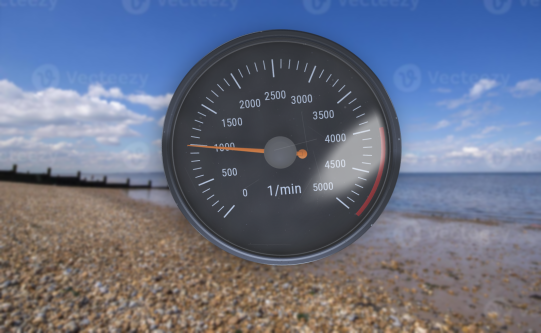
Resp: 1000 rpm
